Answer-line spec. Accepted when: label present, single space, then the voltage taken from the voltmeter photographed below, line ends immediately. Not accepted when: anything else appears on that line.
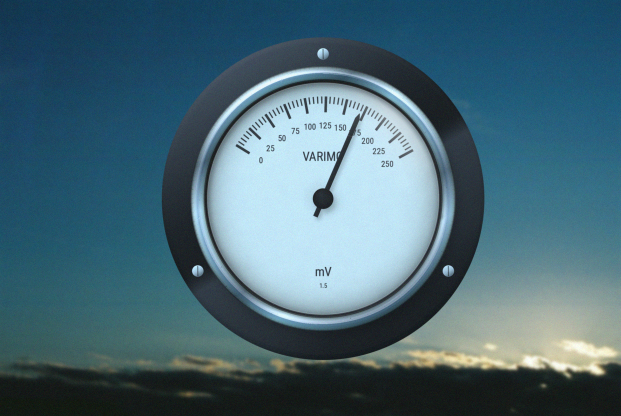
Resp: 170 mV
